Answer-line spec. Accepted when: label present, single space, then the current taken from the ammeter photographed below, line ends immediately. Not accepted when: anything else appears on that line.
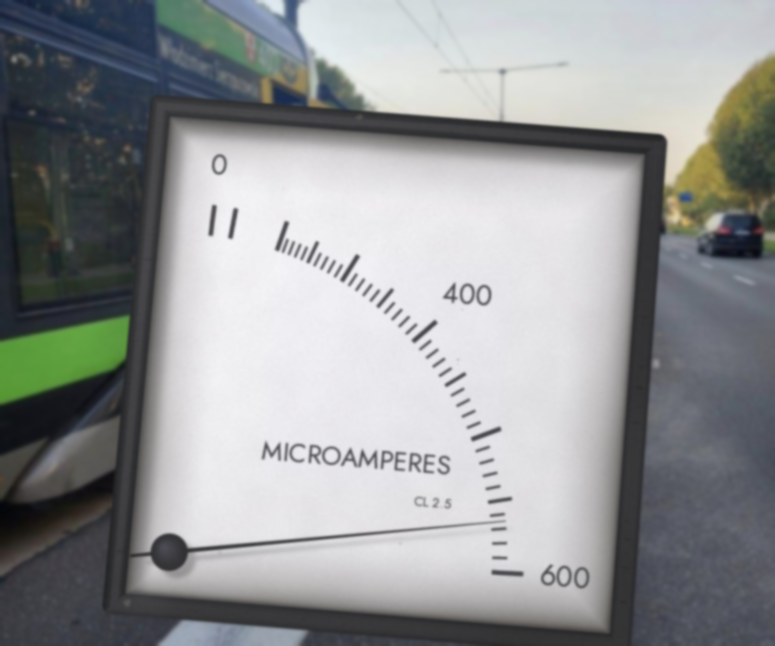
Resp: 565 µA
